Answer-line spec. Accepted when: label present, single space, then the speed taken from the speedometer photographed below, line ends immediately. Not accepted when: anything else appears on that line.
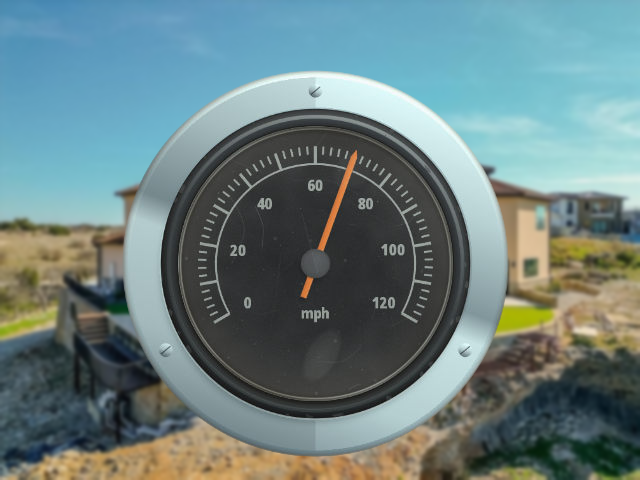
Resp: 70 mph
